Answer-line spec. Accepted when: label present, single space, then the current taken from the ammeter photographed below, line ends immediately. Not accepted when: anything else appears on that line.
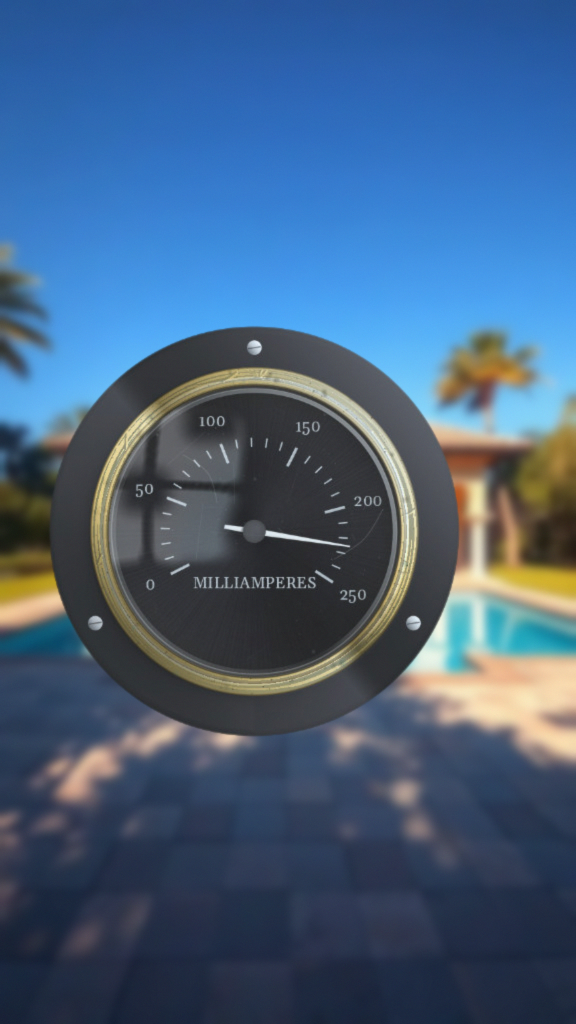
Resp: 225 mA
